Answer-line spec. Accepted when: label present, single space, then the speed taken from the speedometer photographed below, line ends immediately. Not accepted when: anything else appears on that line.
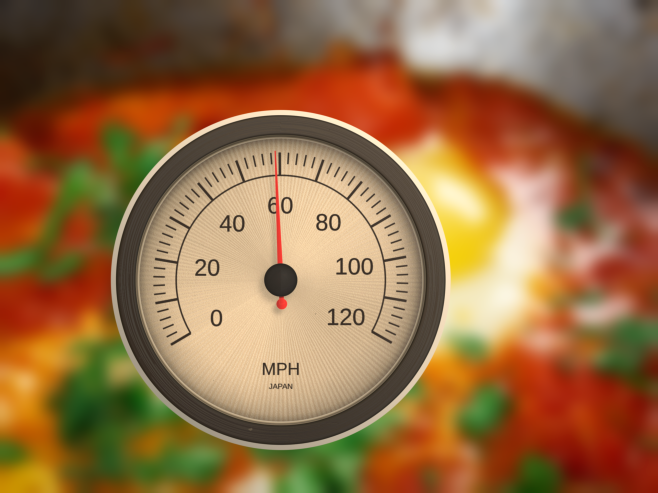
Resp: 59 mph
